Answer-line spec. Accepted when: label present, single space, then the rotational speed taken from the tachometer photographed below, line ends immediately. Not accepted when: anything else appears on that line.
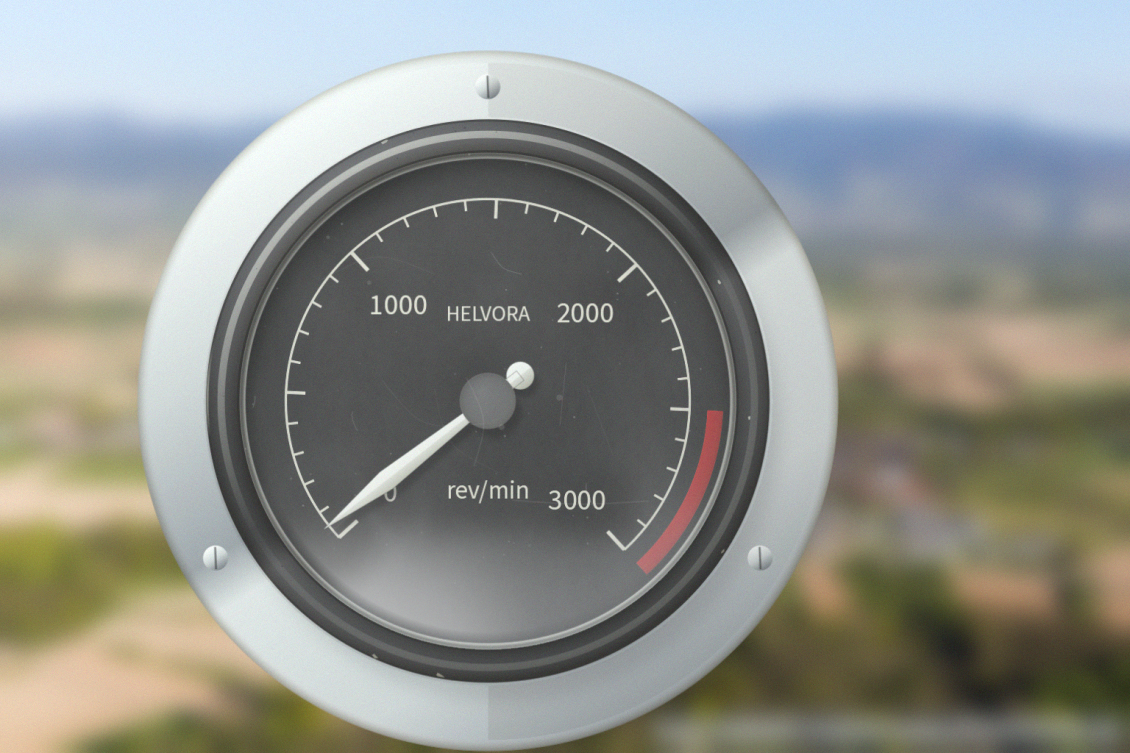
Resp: 50 rpm
